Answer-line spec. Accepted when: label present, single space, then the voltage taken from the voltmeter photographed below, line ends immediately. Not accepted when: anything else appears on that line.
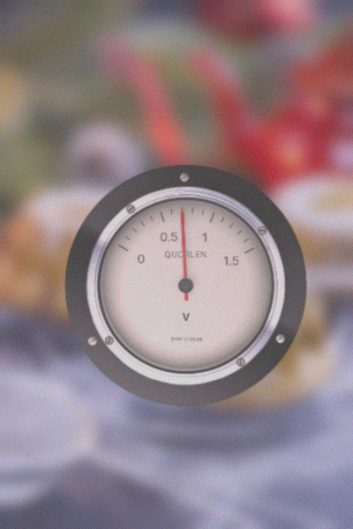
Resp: 0.7 V
